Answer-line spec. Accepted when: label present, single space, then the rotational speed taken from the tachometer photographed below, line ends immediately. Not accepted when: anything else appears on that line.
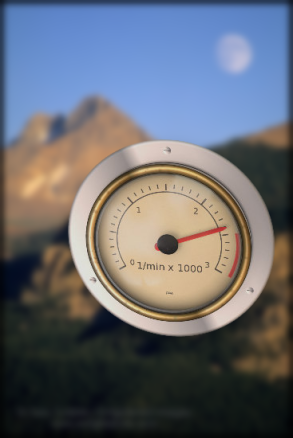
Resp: 2400 rpm
